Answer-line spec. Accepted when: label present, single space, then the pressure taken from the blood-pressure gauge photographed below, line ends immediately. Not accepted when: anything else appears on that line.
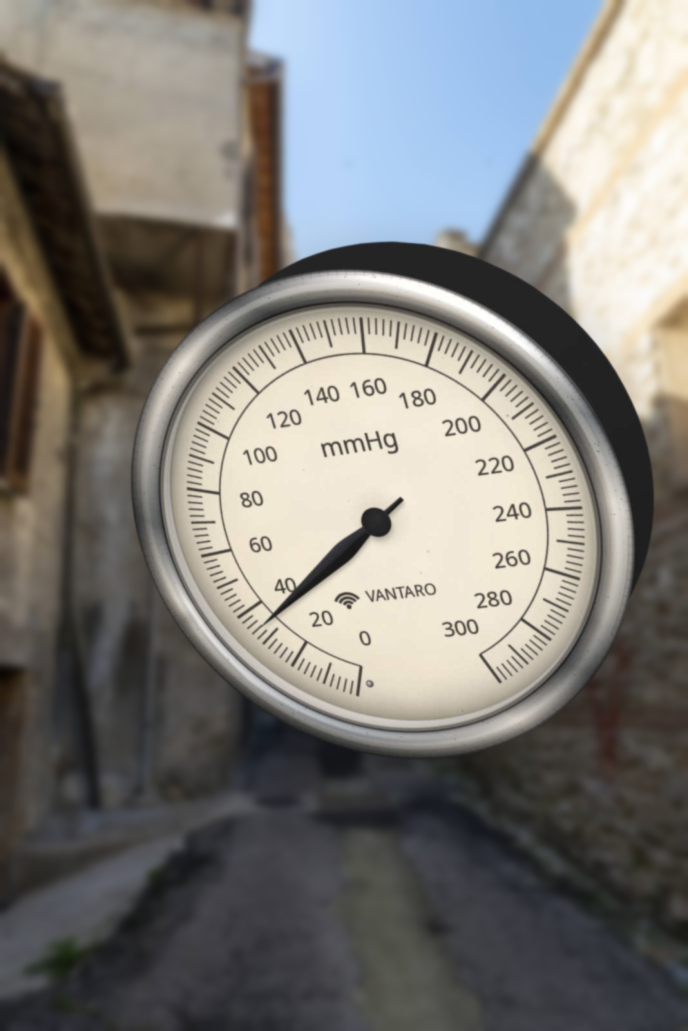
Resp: 34 mmHg
